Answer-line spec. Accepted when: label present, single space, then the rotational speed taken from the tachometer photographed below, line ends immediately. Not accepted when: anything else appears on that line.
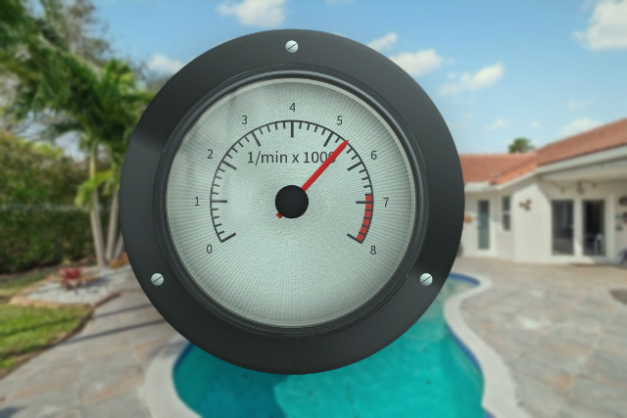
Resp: 5400 rpm
